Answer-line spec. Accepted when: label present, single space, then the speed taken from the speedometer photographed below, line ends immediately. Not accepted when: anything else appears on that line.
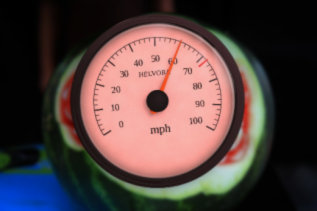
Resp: 60 mph
